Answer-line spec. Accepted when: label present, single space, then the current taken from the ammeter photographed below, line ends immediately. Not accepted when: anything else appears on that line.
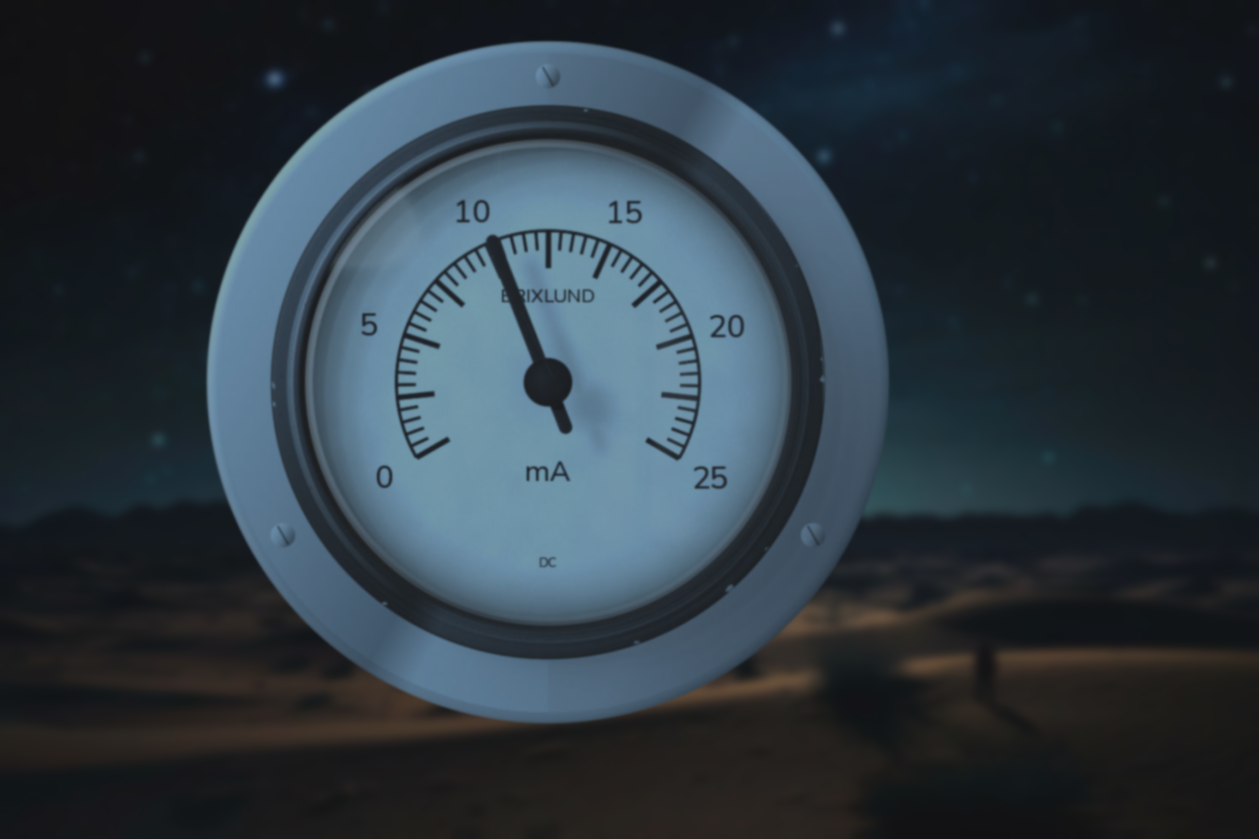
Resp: 10.25 mA
